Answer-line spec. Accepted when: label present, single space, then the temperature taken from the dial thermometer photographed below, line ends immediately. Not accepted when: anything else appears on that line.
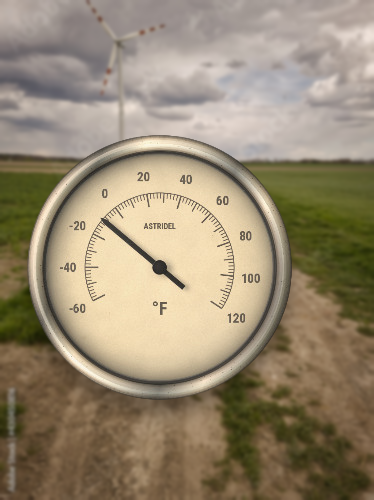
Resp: -10 °F
